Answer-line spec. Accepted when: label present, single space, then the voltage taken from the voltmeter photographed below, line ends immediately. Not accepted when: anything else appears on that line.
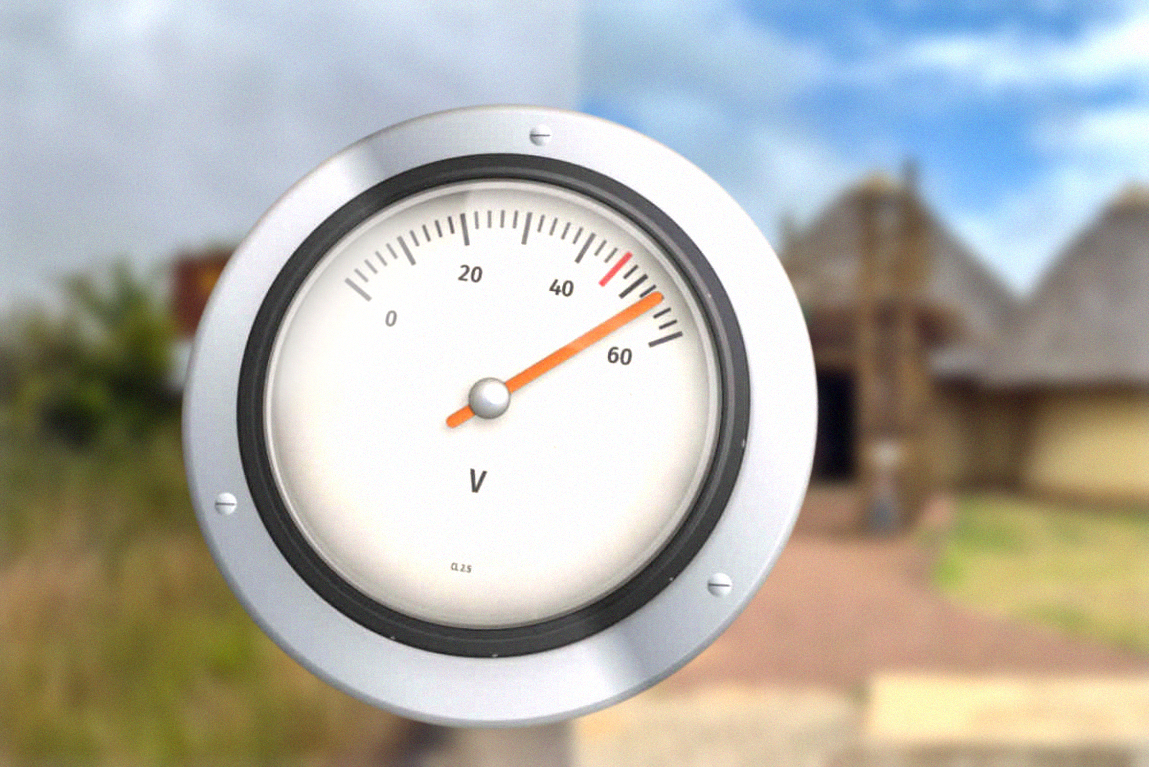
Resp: 54 V
